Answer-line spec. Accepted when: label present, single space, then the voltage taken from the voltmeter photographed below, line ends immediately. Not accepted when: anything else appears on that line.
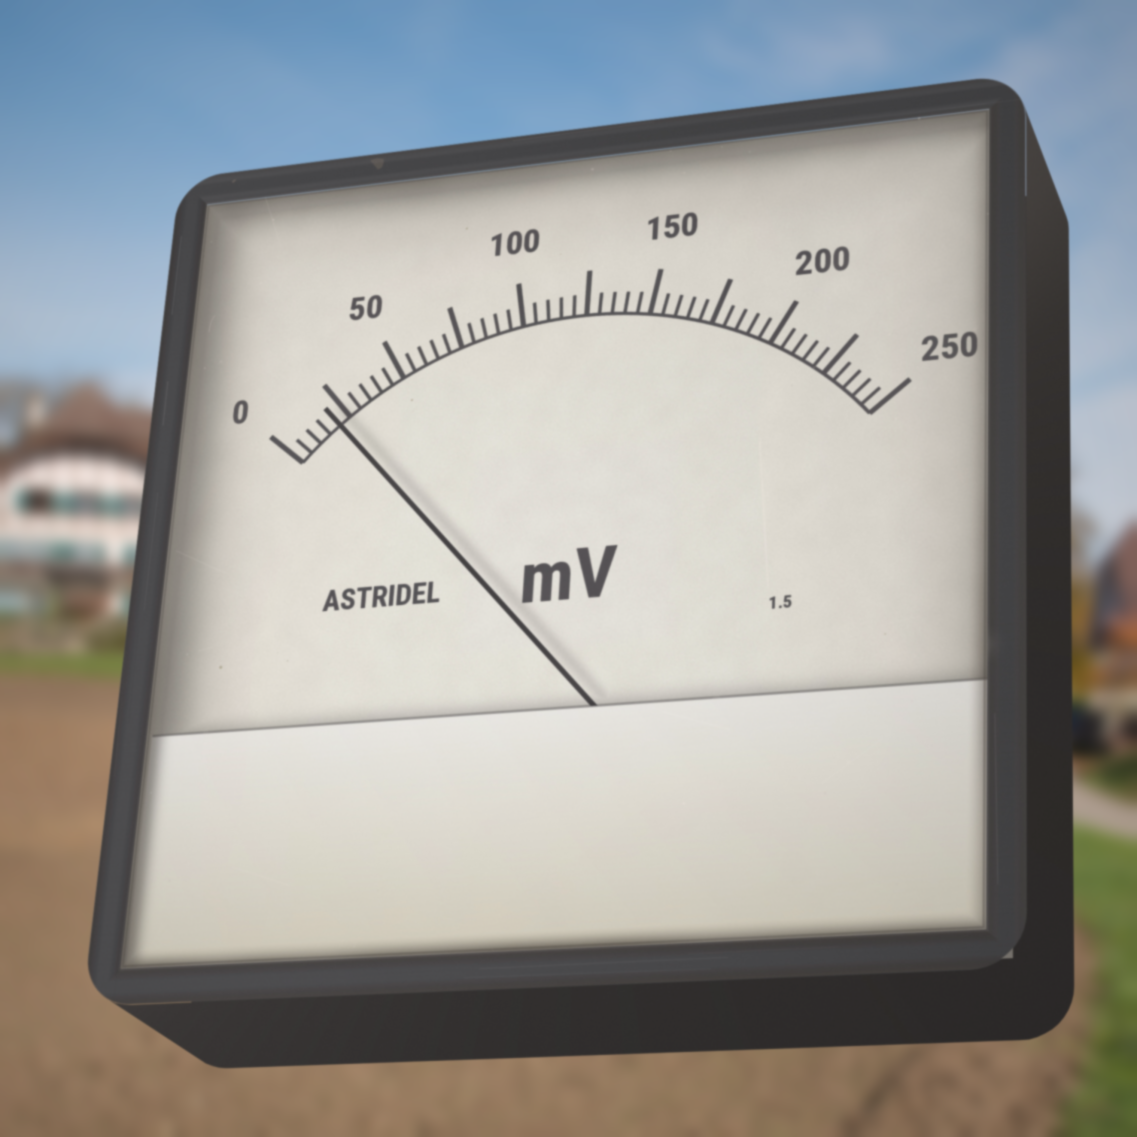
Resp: 20 mV
